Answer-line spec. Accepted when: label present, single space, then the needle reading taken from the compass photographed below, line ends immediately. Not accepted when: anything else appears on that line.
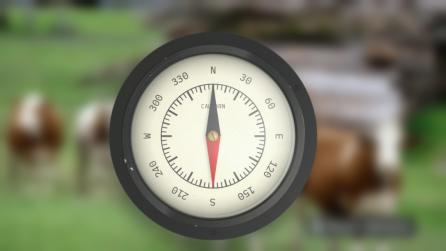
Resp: 180 °
